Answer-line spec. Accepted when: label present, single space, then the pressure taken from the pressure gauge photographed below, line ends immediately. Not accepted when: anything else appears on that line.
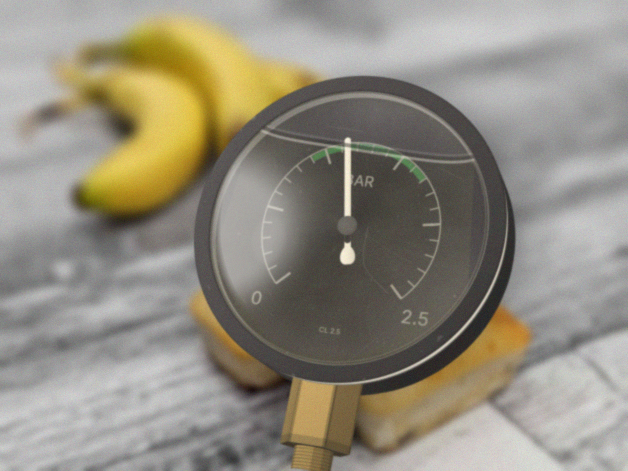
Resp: 1.15 bar
